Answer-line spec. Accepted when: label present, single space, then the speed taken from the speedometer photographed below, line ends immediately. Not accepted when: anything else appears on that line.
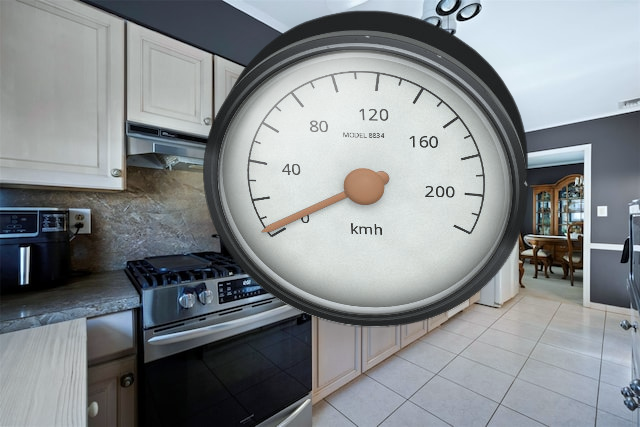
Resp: 5 km/h
